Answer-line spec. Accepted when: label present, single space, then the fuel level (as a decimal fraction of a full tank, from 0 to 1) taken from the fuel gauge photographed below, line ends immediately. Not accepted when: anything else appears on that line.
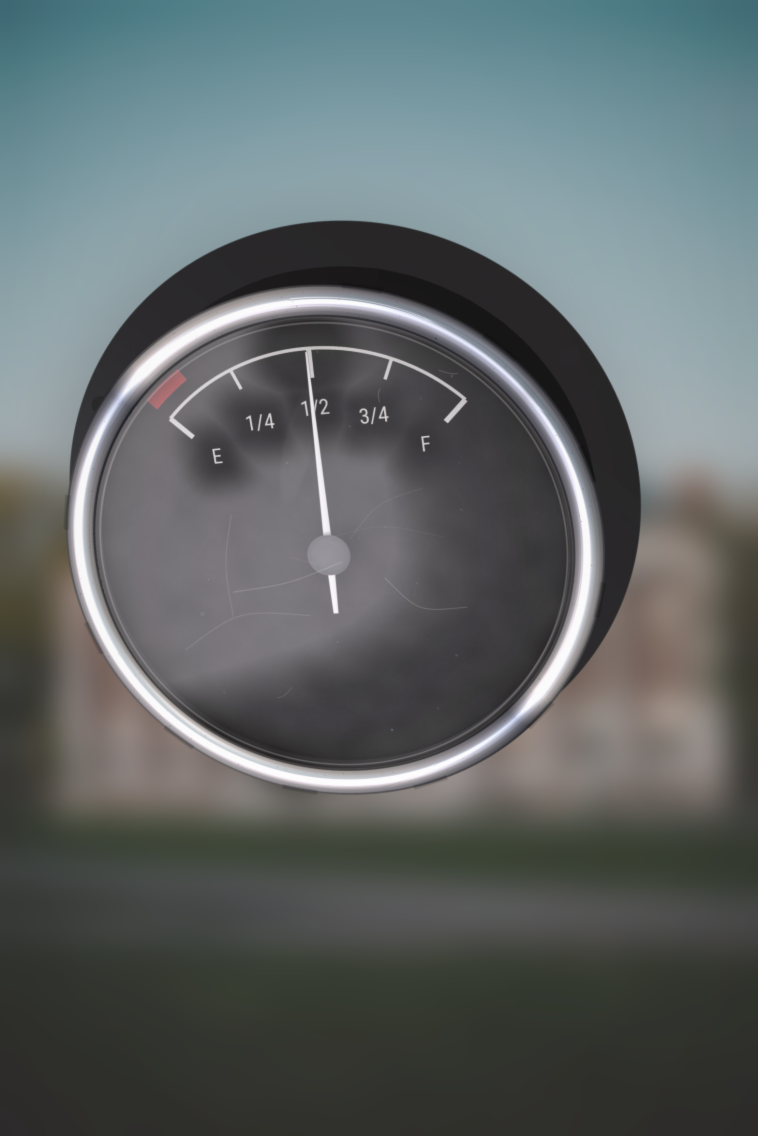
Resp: 0.5
